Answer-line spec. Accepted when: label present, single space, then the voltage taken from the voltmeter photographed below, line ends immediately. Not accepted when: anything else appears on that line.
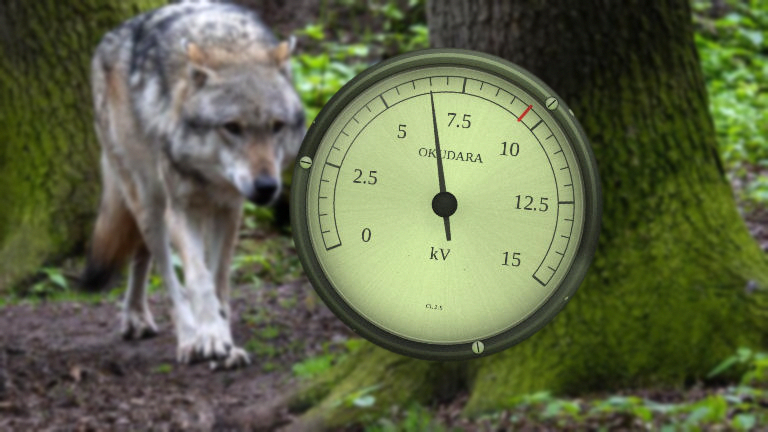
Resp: 6.5 kV
